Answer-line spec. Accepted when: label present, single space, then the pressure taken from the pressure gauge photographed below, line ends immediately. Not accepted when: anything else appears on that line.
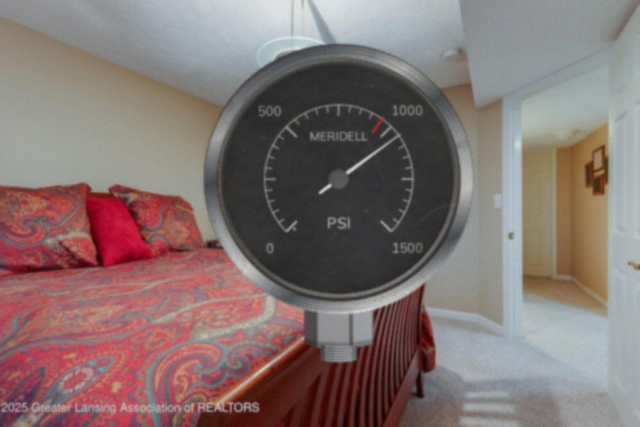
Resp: 1050 psi
